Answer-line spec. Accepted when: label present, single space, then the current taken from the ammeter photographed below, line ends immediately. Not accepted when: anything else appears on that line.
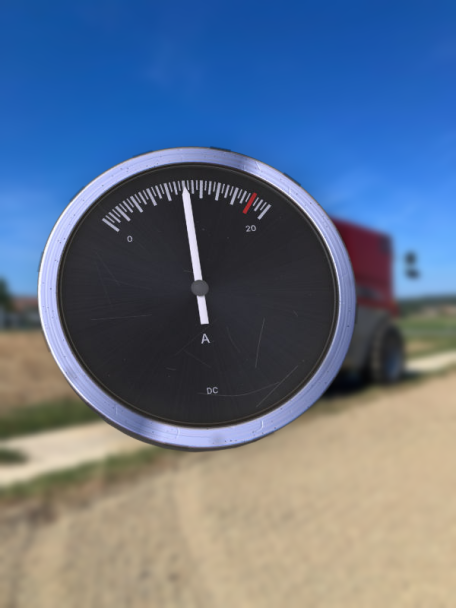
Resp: 10 A
